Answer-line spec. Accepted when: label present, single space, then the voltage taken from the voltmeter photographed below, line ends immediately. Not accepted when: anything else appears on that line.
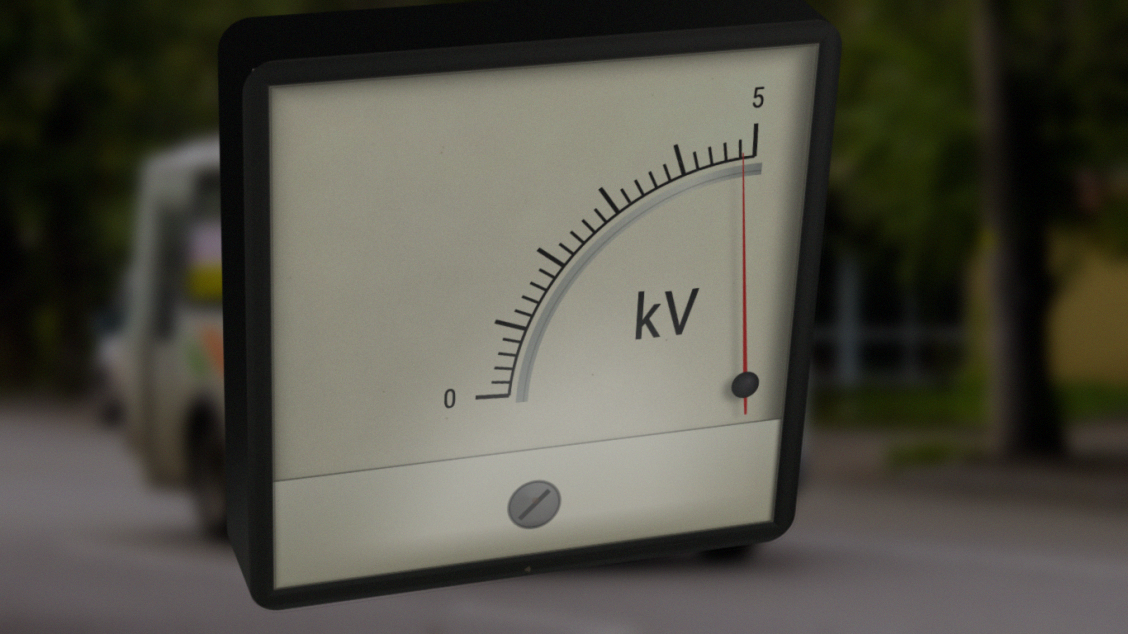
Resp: 4.8 kV
